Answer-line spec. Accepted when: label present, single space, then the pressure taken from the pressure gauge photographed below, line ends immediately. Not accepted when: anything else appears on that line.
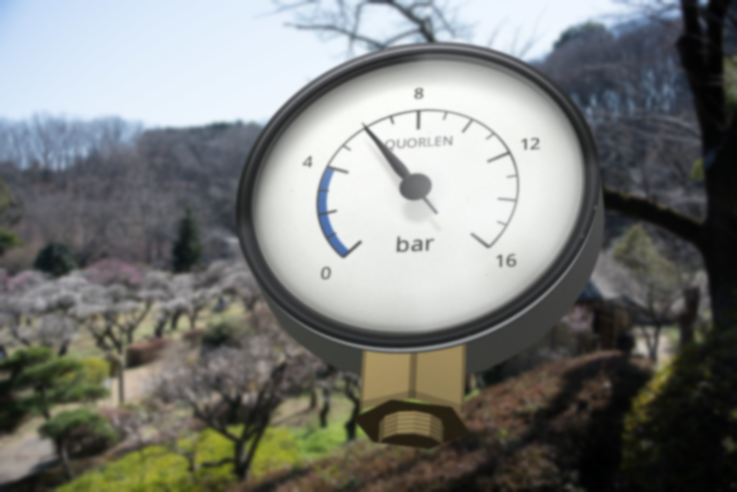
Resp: 6 bar
